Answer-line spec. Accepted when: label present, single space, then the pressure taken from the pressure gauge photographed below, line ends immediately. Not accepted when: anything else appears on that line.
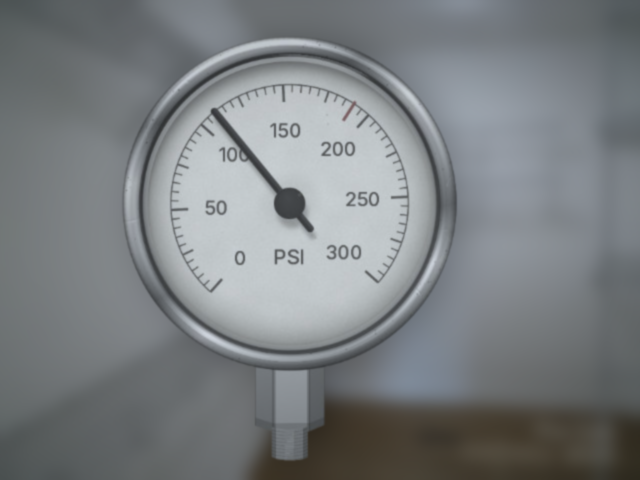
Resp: 110 psi
